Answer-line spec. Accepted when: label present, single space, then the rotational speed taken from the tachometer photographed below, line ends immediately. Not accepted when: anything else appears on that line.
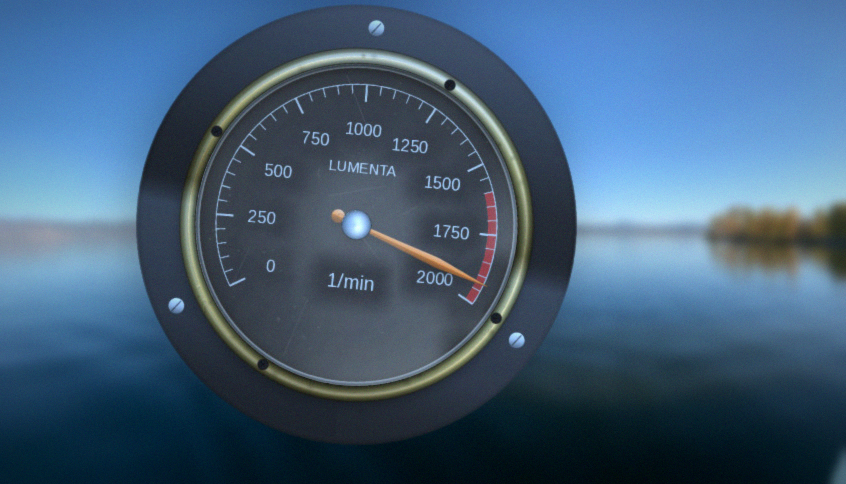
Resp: 1925 rpm
